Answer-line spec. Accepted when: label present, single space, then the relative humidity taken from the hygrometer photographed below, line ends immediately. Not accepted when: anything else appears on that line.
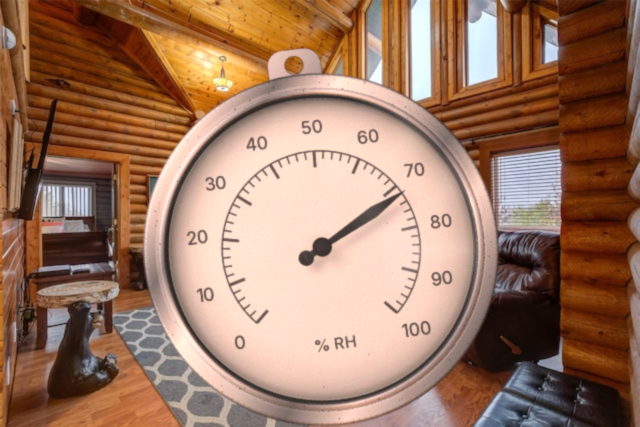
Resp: 72 %
